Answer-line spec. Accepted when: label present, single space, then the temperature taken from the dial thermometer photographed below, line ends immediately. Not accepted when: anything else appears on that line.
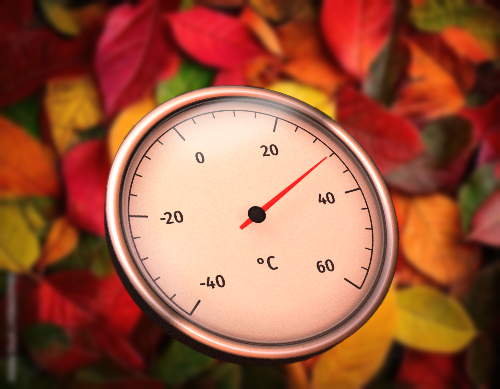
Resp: 32 °C
